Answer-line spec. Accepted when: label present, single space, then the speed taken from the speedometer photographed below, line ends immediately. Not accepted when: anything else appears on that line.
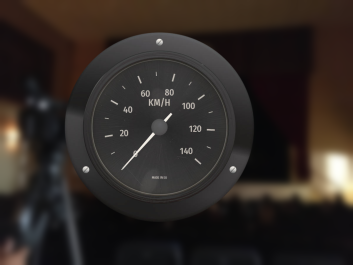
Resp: 0 km/h
